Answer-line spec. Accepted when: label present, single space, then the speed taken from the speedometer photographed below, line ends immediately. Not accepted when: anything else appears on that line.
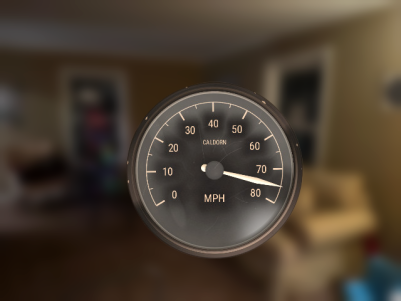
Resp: 75 mph
